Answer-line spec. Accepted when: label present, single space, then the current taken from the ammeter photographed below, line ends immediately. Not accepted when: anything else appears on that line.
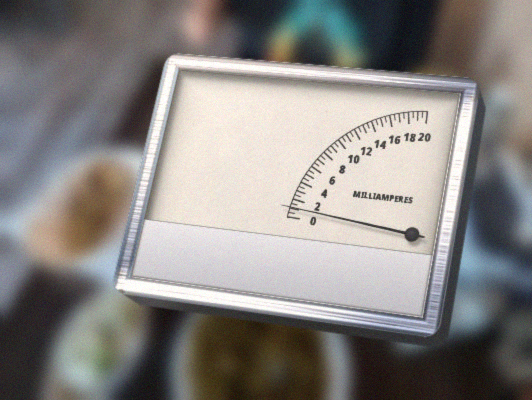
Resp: 1 mA
